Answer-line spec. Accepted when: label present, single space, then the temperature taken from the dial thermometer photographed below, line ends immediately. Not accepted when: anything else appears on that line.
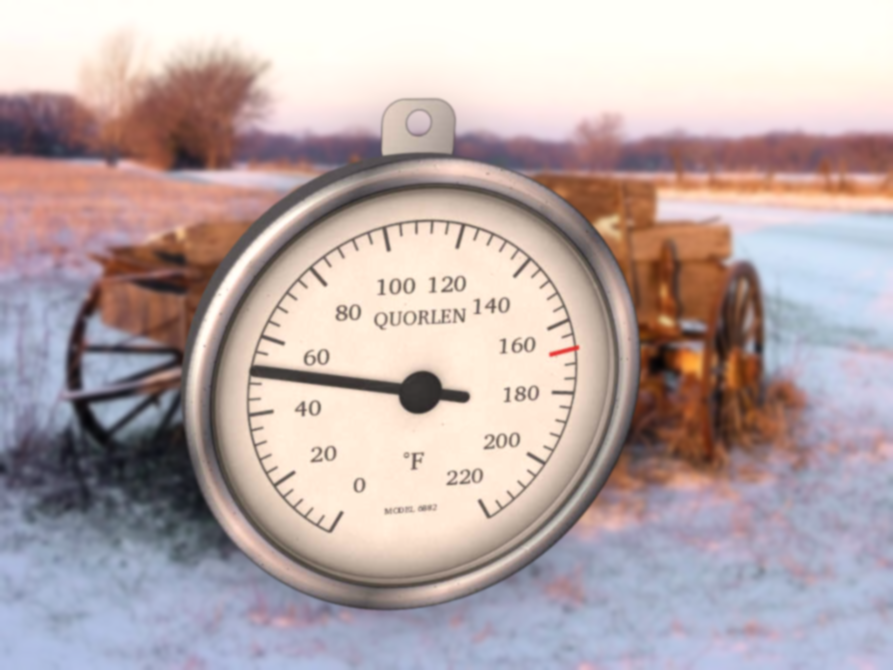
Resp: 52 °F
